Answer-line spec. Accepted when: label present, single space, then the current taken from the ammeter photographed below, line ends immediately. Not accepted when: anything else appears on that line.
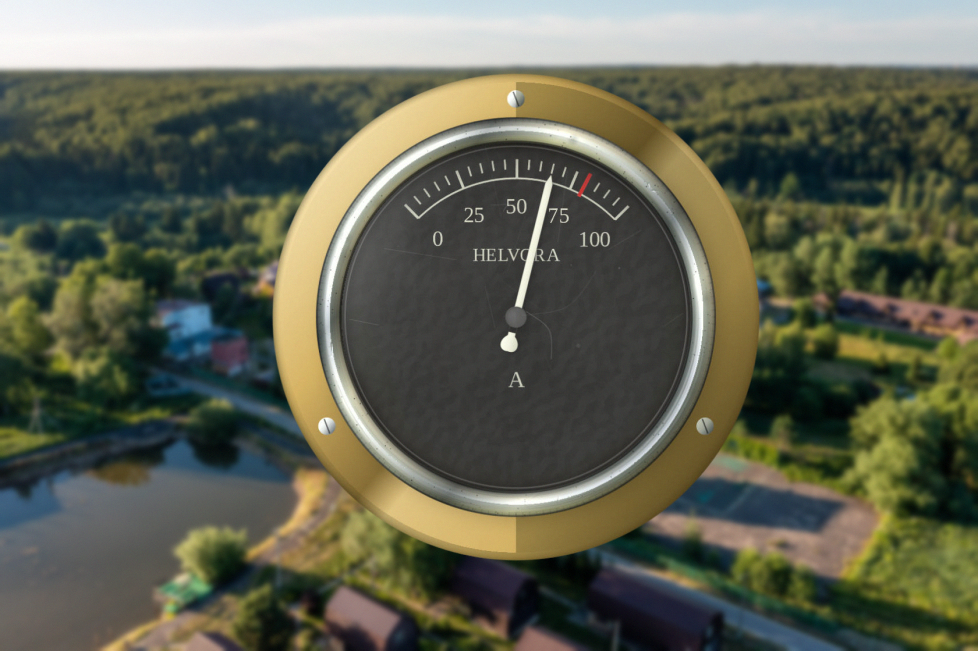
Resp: 65 A
